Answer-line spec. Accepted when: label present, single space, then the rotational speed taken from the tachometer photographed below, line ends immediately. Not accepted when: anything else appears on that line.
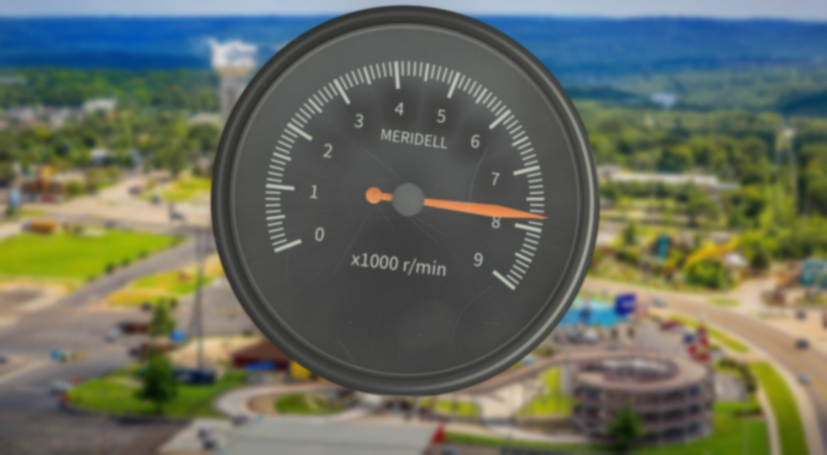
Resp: 7800 rpm
